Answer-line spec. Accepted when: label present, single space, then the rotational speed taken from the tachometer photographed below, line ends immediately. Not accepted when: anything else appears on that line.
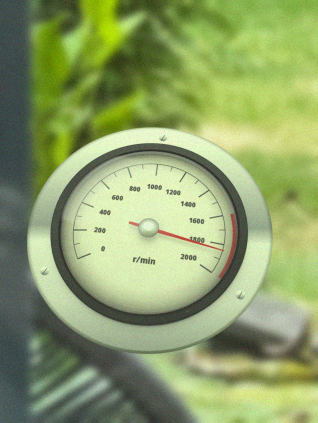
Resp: 1850 rpm
